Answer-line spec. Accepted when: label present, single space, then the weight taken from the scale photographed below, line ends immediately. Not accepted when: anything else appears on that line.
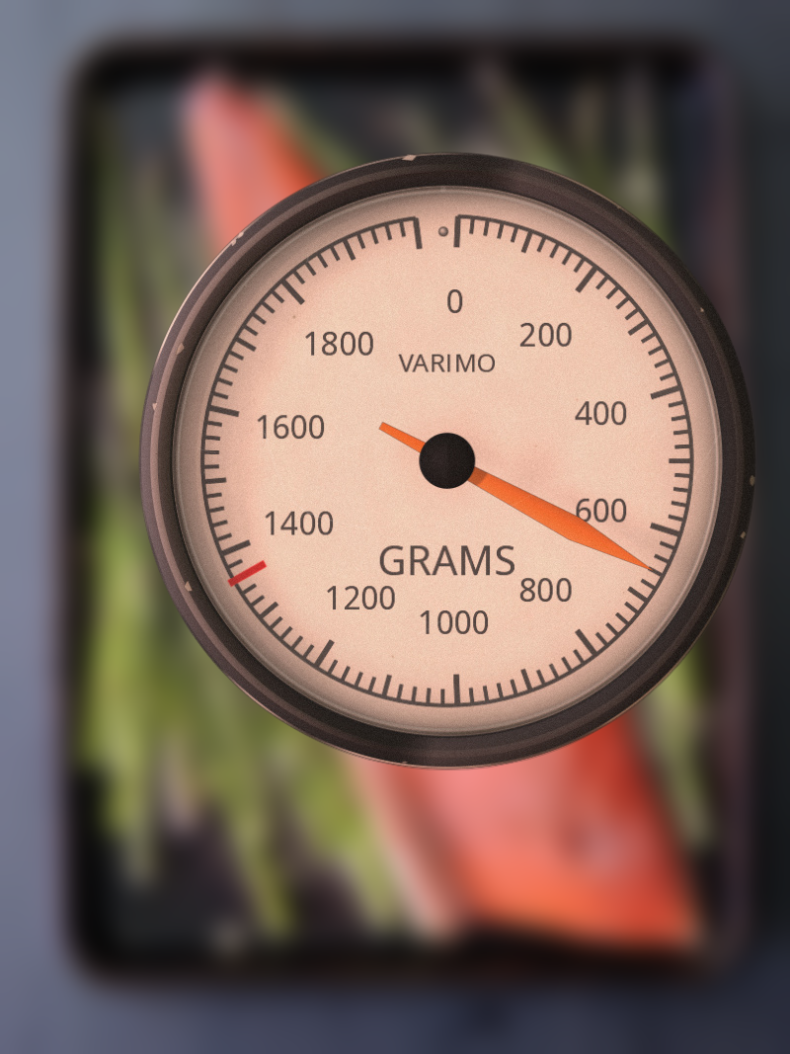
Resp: 660 g
